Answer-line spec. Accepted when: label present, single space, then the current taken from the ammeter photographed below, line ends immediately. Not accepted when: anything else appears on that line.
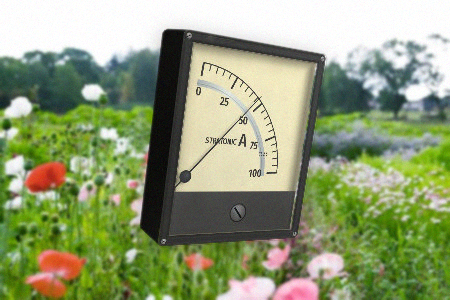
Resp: 45 A
